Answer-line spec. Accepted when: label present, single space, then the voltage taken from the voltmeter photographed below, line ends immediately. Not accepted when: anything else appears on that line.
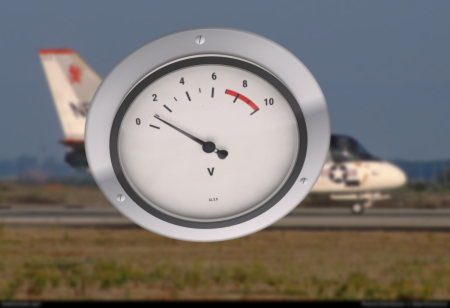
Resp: 1 V
